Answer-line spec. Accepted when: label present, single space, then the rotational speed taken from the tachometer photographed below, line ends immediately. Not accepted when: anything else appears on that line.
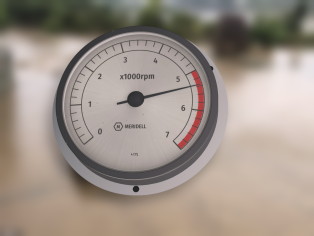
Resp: 5400 rpm
